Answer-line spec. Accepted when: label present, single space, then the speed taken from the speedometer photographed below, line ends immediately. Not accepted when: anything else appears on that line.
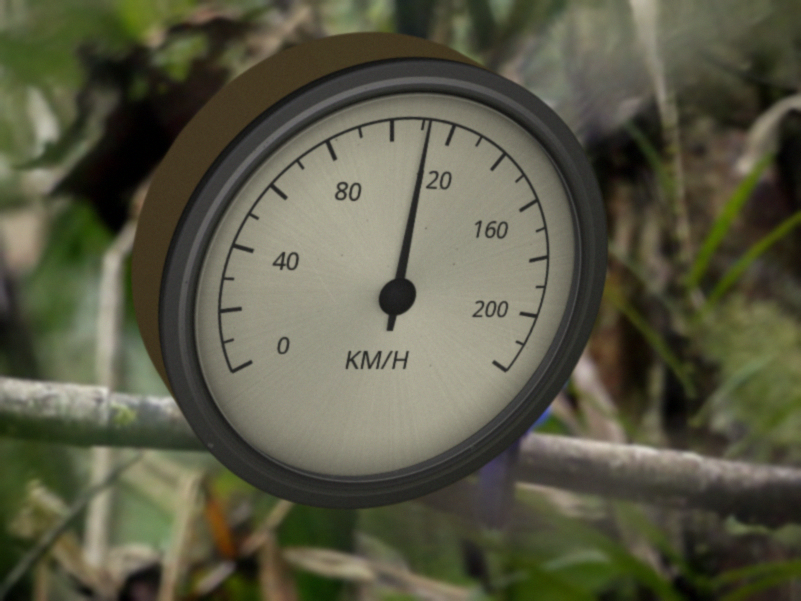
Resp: 110 km/h
